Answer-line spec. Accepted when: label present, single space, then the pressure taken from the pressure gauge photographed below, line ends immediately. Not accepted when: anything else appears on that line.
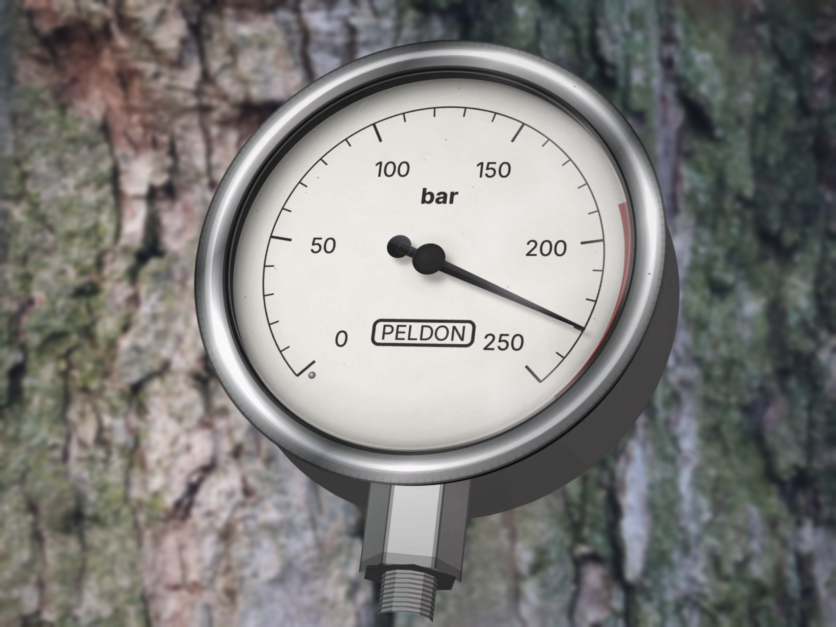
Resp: 230 bar
